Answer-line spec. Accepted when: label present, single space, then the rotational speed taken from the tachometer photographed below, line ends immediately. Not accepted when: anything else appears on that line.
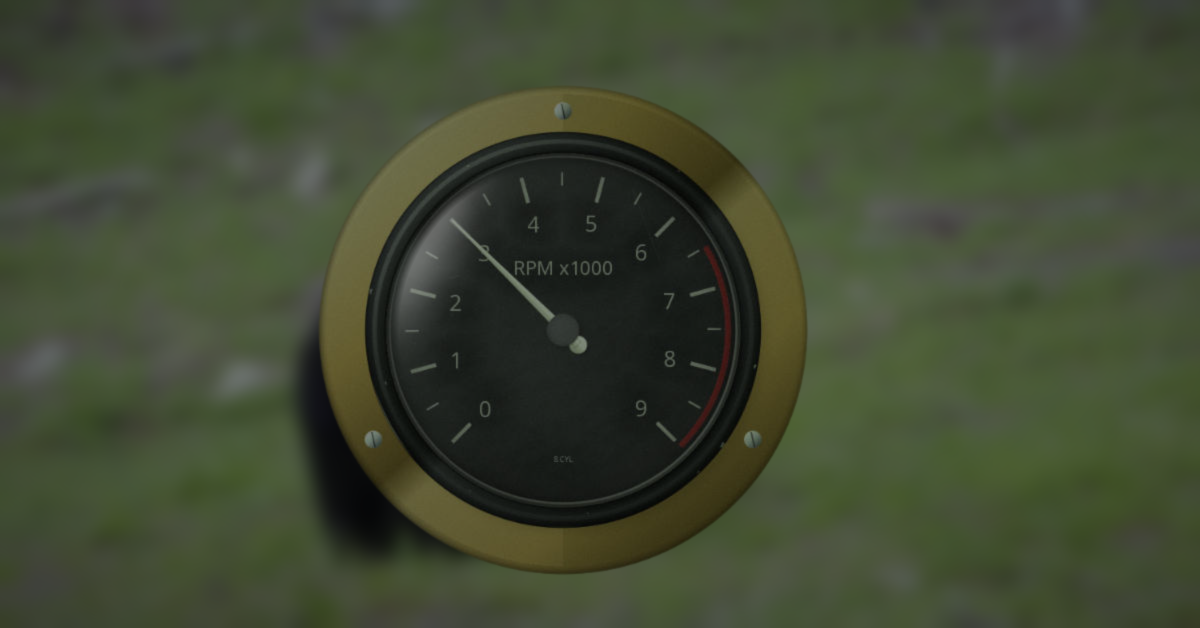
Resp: 3000 rpm
